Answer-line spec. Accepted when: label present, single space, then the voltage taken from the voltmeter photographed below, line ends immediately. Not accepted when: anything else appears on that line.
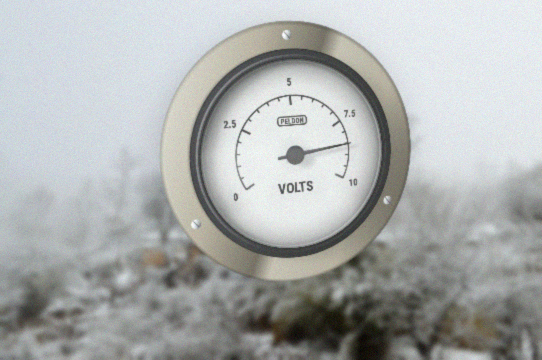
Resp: 8.5 V
